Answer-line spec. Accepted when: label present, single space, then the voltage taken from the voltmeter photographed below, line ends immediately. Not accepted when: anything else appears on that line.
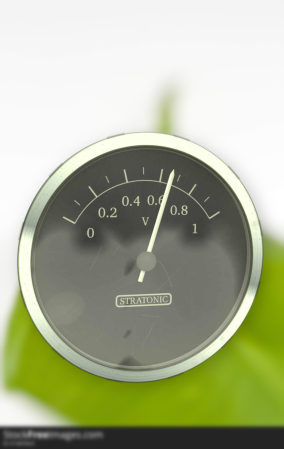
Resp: 0.65 V
